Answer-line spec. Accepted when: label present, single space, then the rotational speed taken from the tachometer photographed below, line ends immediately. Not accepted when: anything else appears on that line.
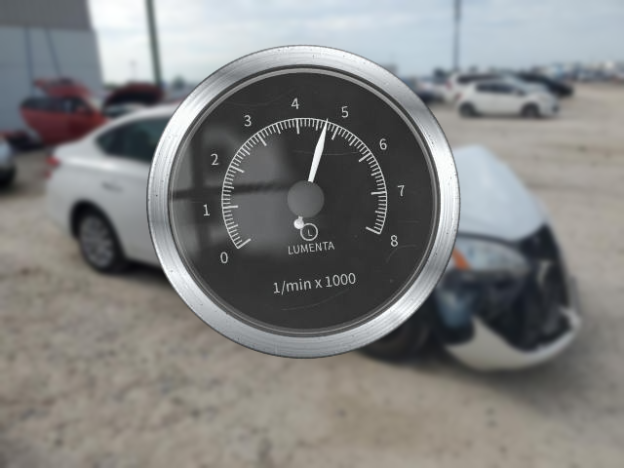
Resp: 4700 rpm
